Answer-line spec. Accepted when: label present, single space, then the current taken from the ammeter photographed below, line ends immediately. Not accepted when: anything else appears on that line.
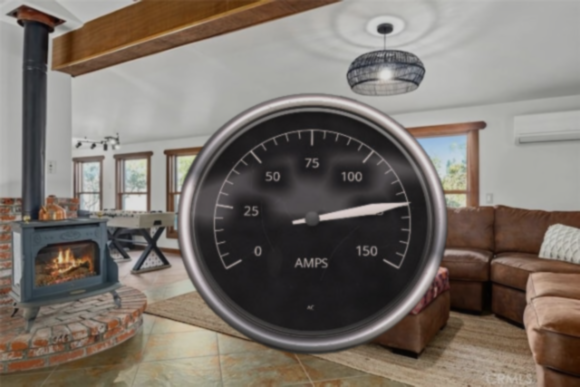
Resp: 125 A
